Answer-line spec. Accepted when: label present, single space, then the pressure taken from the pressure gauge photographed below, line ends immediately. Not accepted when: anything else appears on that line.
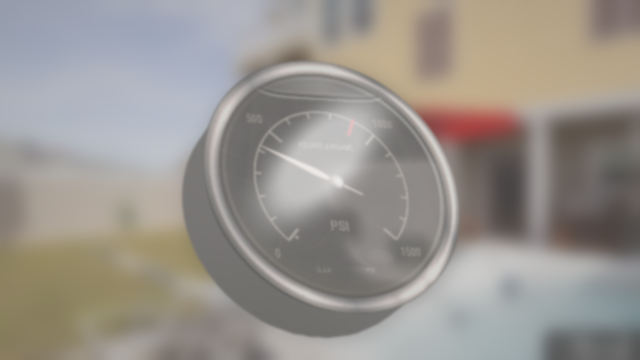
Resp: 400 psi
